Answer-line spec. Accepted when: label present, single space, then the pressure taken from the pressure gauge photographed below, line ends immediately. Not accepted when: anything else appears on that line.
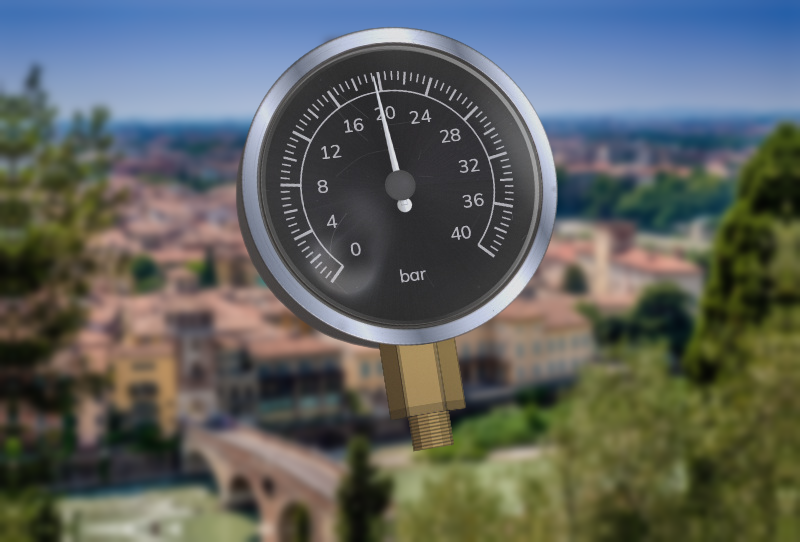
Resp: 19.5 bar
